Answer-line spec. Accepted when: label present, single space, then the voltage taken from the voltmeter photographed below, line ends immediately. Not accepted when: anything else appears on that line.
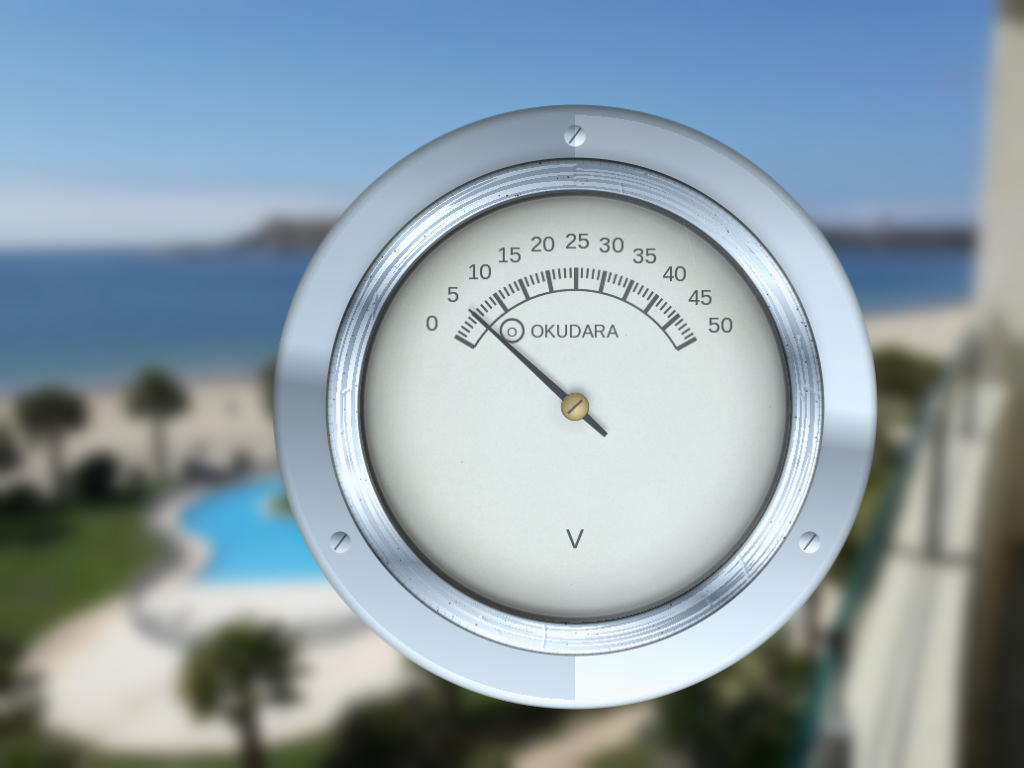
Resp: 5 V
